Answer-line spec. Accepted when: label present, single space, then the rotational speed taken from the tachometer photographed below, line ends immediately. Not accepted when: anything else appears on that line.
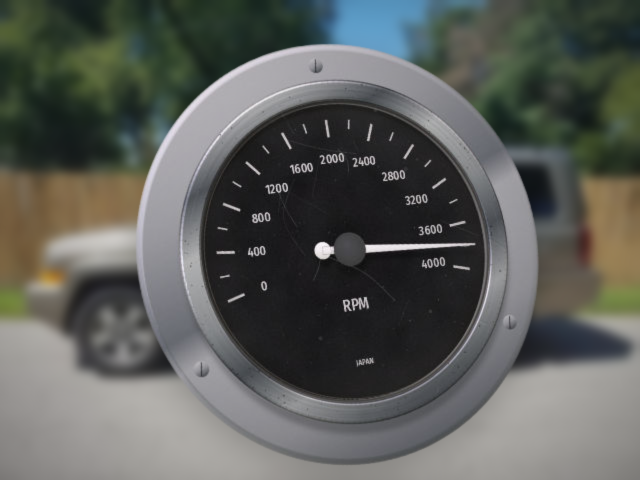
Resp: 3800 rpm
